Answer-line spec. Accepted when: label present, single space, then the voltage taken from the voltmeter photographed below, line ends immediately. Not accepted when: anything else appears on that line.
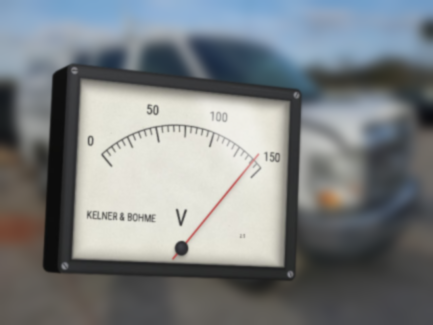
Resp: 140 V
